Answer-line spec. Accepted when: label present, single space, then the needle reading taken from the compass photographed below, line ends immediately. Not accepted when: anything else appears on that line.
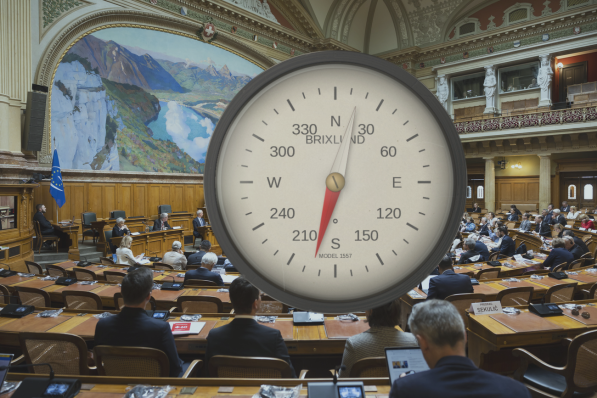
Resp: 195 °
